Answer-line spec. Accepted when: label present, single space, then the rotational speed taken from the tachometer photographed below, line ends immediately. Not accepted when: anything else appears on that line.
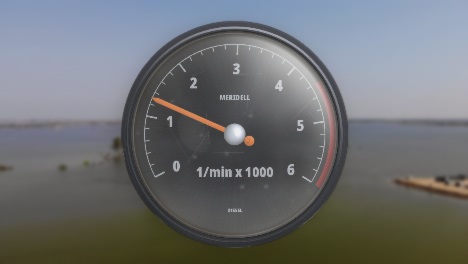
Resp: 1300 rpm
